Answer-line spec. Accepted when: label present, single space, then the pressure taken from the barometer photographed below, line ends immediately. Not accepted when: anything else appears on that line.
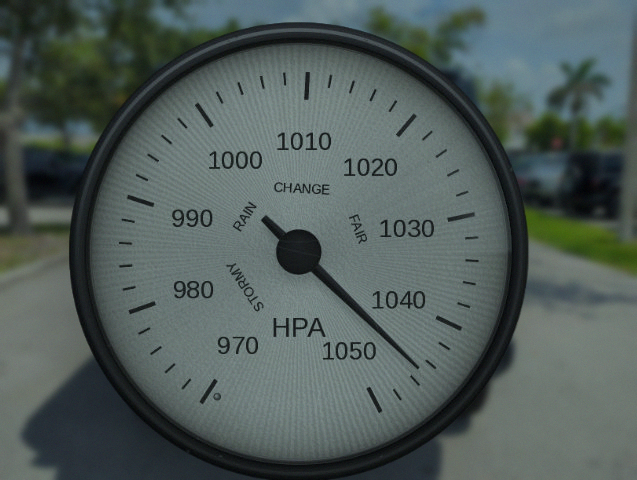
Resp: 1045 hPa
